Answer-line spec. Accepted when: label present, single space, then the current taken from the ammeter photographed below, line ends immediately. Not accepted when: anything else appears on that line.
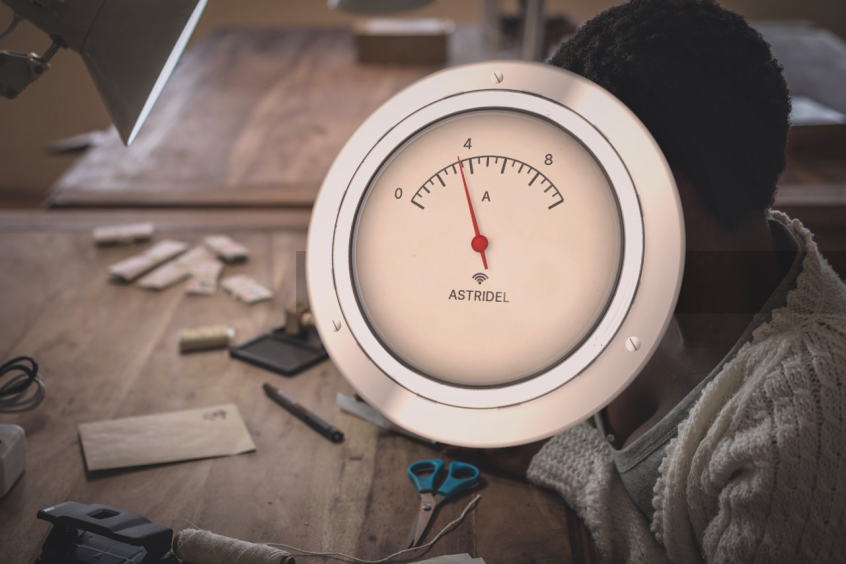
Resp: 3.5 A
